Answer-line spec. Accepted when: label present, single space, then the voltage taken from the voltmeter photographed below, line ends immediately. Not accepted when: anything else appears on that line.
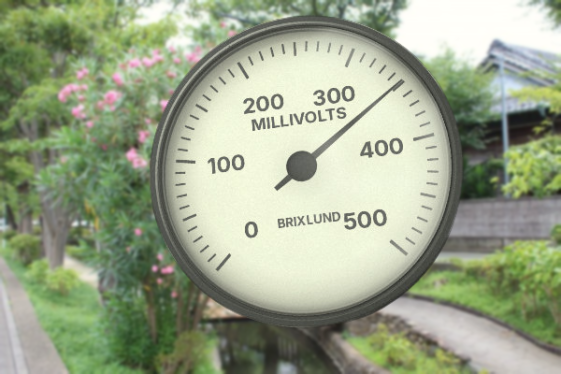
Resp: 350 mV
